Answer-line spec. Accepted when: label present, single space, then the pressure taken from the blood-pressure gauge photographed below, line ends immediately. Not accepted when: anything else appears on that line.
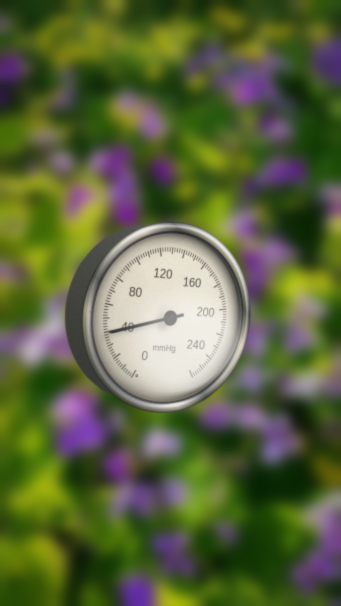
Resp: 40 mmHg
